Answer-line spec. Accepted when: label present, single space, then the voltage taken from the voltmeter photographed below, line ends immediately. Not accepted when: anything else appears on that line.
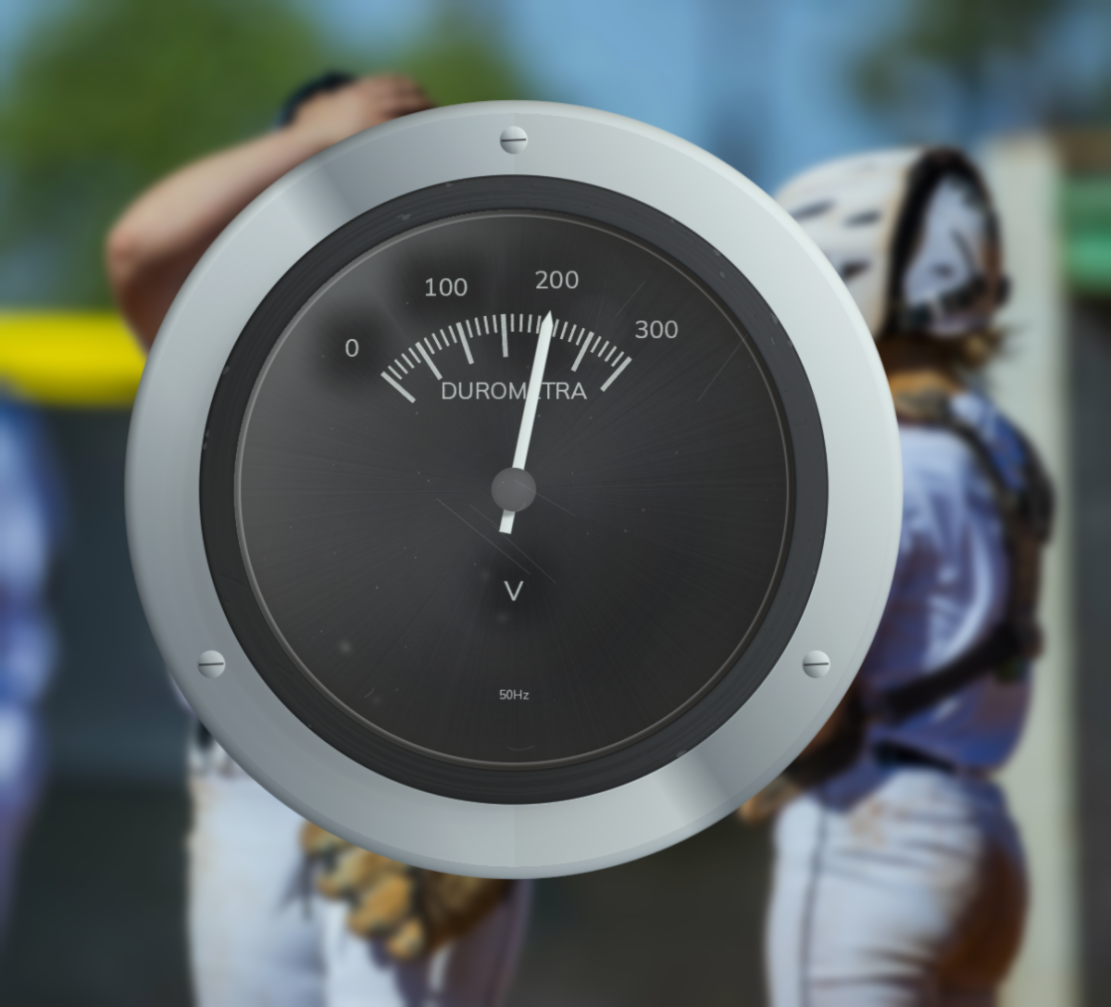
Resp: 200 V
